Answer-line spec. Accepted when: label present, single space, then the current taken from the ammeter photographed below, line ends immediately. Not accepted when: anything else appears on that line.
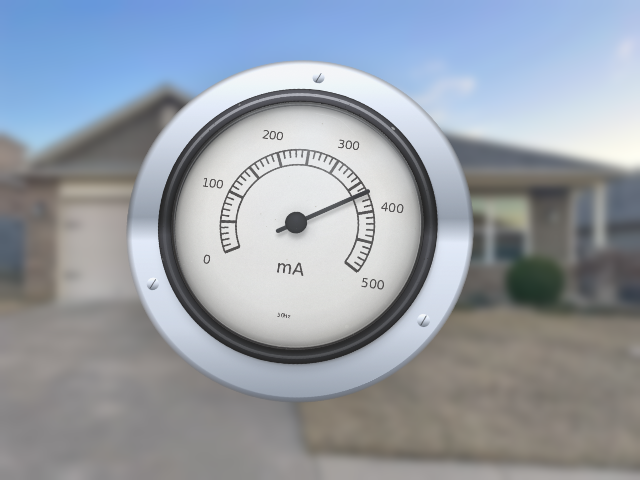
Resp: 370 mA
